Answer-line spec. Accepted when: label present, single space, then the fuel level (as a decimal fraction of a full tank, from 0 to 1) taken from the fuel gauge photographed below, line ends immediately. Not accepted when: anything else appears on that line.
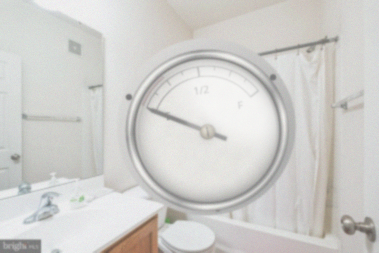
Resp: 0
